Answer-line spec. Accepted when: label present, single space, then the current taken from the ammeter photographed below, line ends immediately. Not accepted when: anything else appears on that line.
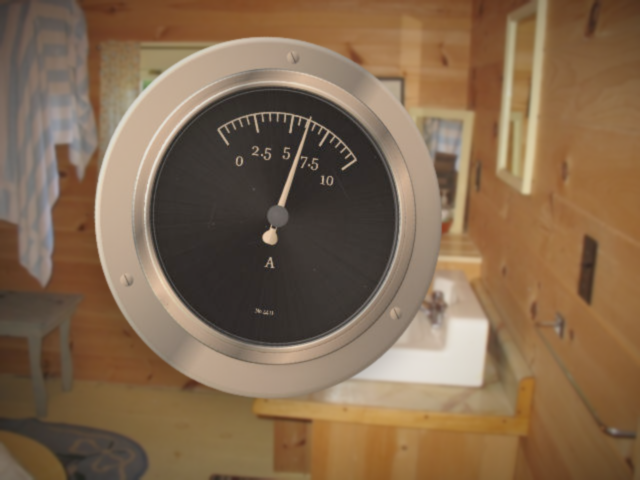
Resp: 6 A
